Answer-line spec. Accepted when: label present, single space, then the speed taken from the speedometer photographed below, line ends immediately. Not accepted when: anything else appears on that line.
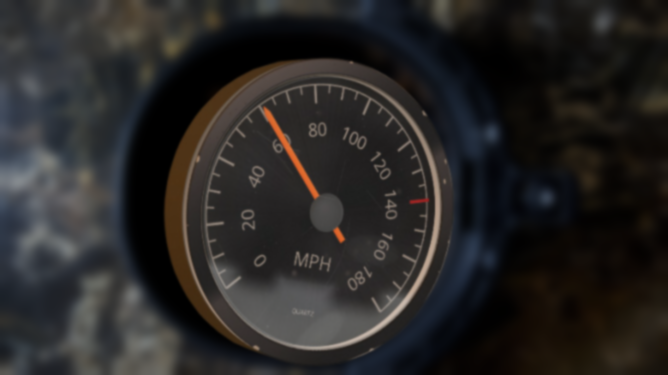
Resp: 60 mph
